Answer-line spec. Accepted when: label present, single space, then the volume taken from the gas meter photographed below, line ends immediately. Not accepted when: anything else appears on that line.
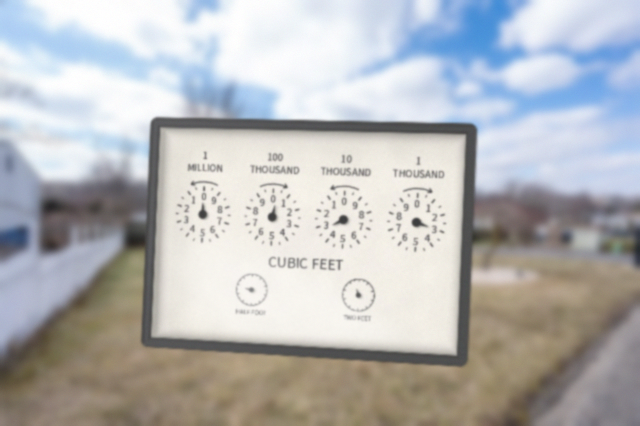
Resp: 3300 ft³
